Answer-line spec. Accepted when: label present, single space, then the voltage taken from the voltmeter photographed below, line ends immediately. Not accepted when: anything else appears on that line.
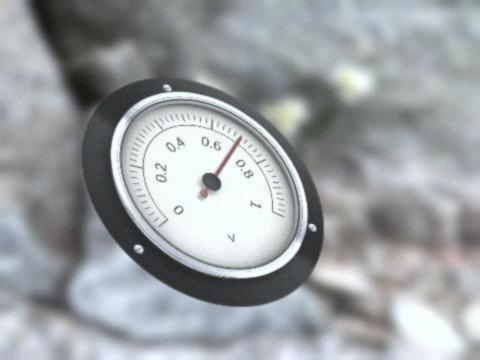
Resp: 0.7 V
